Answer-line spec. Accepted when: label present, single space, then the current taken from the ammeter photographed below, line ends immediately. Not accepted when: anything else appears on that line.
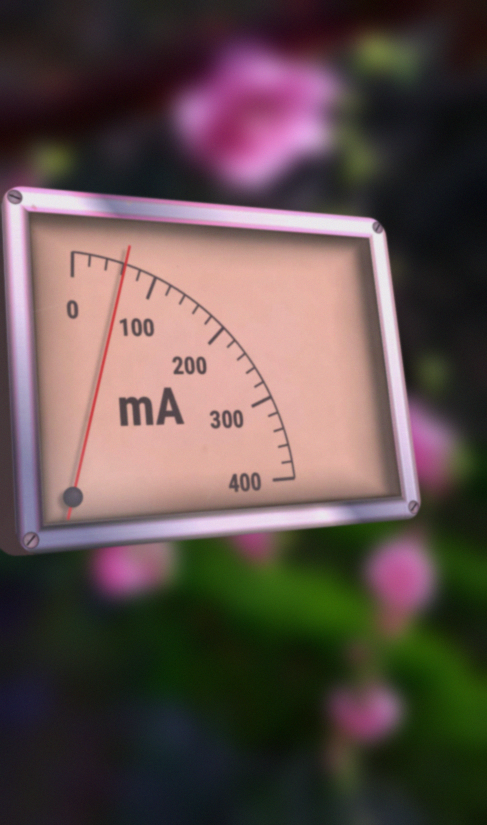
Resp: 60 mA
